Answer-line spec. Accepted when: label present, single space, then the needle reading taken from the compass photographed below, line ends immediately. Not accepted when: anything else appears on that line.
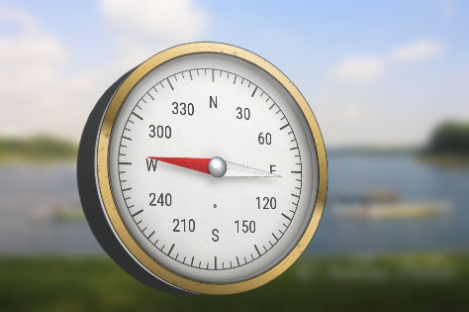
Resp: 275 °
